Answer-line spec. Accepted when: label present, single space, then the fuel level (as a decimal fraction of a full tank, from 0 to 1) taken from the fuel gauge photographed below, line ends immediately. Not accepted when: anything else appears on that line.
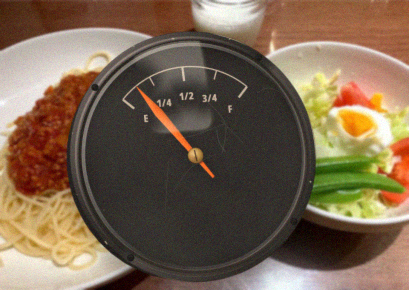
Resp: 0.125
